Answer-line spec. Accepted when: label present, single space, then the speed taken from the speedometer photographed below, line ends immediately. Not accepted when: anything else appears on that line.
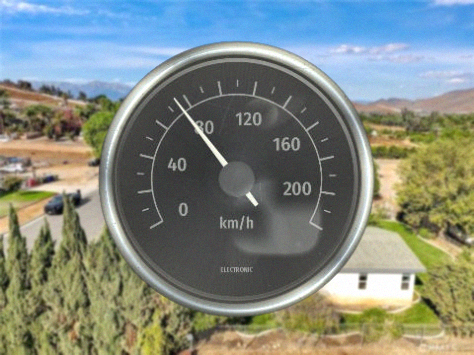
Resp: 75 km/h
